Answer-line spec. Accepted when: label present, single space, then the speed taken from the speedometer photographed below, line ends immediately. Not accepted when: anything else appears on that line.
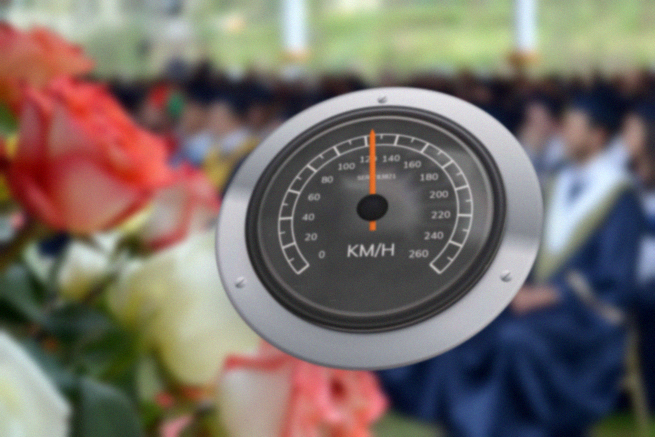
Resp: 125 km/h
